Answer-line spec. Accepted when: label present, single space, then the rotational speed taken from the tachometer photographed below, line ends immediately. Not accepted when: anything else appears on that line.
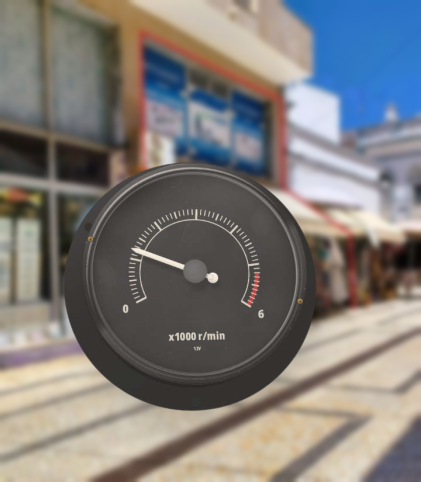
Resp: 1200 rpm
